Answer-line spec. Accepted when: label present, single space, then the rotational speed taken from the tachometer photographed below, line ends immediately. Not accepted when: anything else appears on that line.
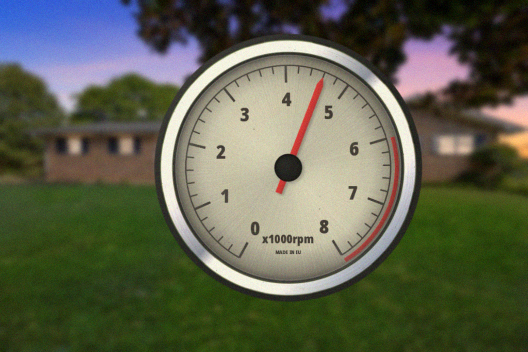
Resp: 4600 rpm
